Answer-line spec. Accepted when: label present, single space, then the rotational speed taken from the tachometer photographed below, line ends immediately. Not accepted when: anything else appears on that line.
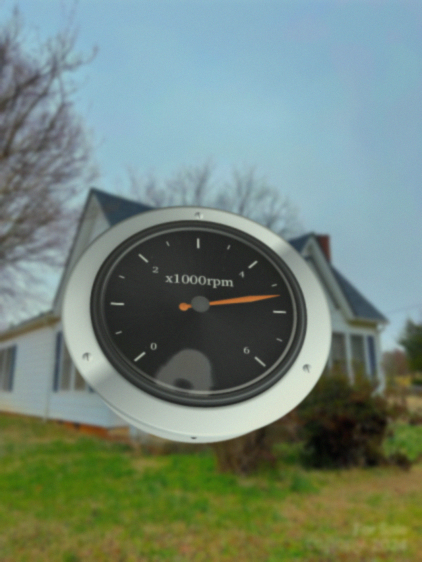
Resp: 4750 rpm
